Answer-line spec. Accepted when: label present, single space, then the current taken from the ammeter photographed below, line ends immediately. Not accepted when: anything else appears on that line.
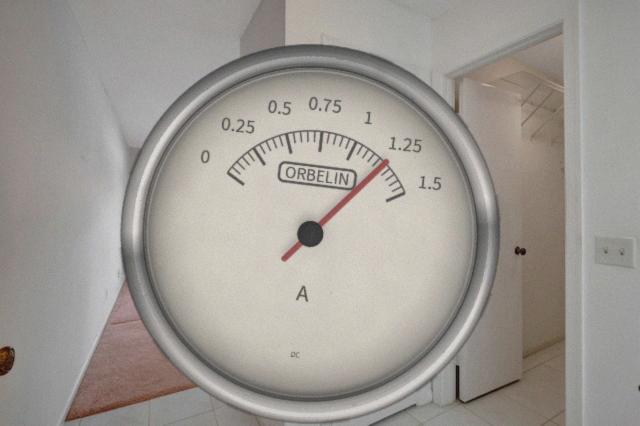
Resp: 1.25 A
